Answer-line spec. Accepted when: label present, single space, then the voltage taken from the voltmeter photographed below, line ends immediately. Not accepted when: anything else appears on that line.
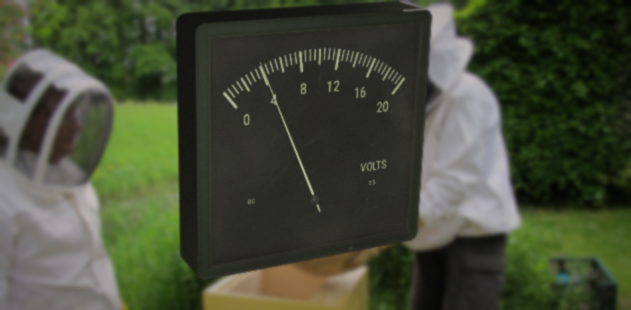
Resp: 4 V
